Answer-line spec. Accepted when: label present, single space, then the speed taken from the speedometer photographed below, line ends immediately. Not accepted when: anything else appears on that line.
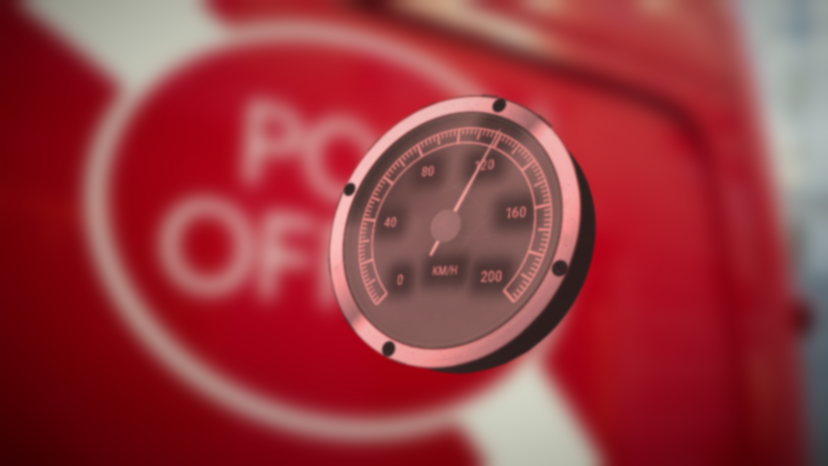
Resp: 120 km/h
